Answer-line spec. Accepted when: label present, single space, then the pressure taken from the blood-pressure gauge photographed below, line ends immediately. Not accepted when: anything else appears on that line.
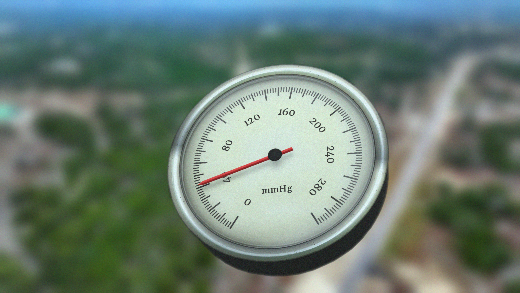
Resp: 40 mmHg
